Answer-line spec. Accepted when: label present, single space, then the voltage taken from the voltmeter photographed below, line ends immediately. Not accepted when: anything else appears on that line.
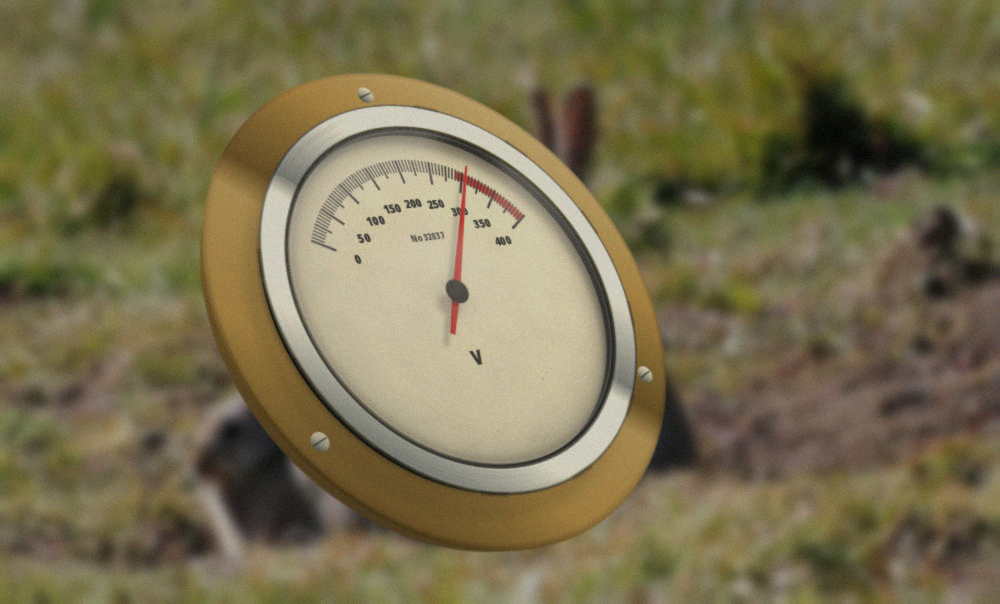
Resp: 300 V
